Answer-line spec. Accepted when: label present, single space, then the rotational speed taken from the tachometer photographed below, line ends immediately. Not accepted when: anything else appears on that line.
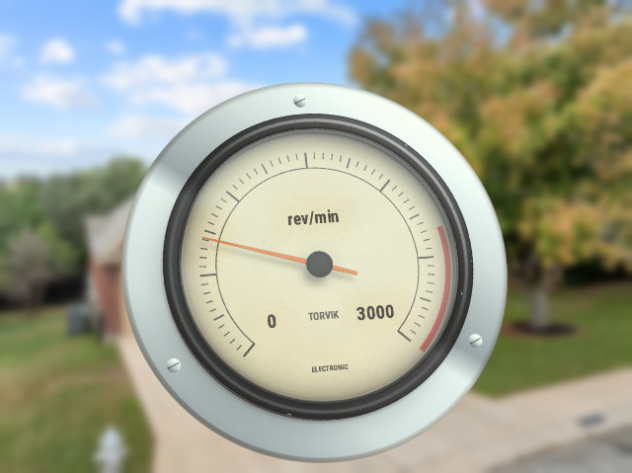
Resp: 700 rpm
